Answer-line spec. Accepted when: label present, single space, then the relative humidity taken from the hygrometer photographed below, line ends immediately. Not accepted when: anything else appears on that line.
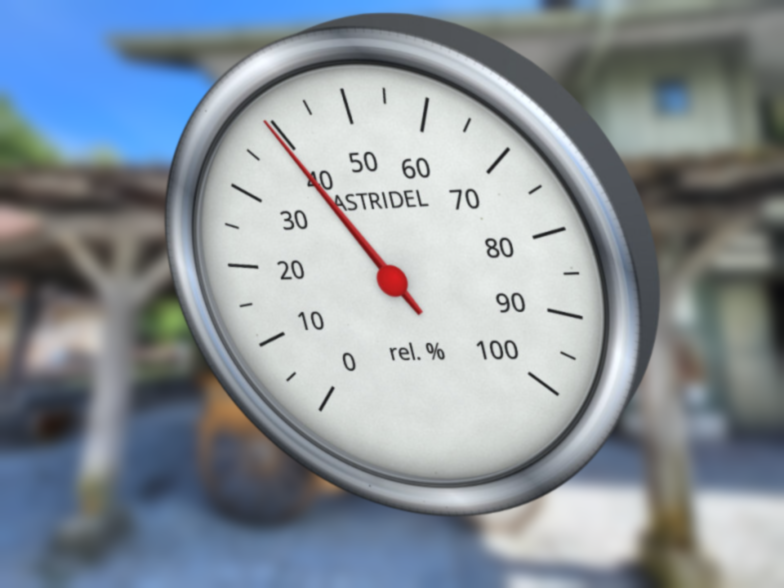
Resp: 40 %
